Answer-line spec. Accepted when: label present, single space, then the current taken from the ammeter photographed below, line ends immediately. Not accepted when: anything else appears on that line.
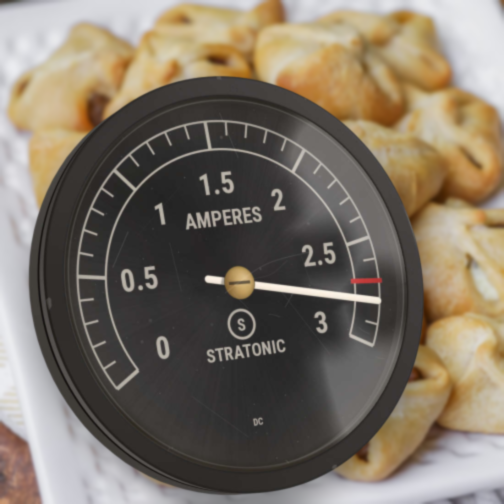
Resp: 2.8 A
